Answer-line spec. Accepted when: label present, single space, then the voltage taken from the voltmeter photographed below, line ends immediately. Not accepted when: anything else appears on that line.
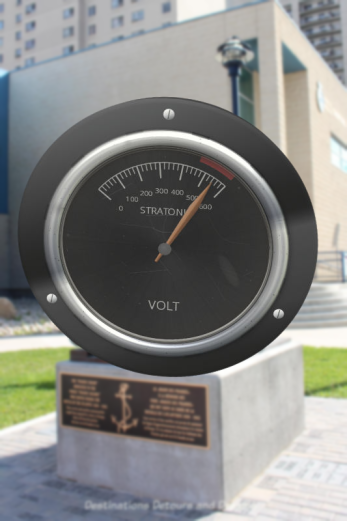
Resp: 540 V
